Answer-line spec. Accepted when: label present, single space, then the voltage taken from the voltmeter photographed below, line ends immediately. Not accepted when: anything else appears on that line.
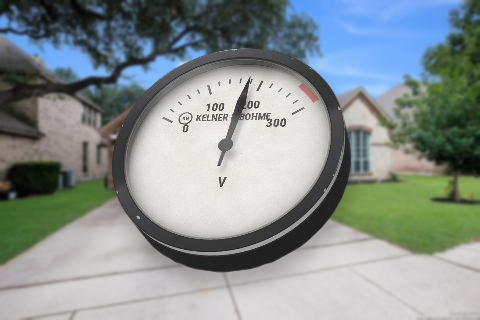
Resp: 180 V
